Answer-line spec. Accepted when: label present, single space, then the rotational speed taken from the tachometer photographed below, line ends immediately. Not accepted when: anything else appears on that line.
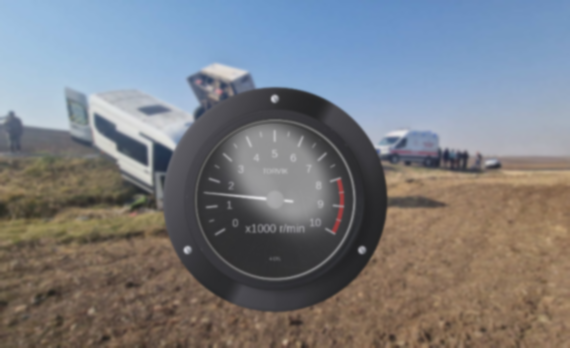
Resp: 1500 rpm
